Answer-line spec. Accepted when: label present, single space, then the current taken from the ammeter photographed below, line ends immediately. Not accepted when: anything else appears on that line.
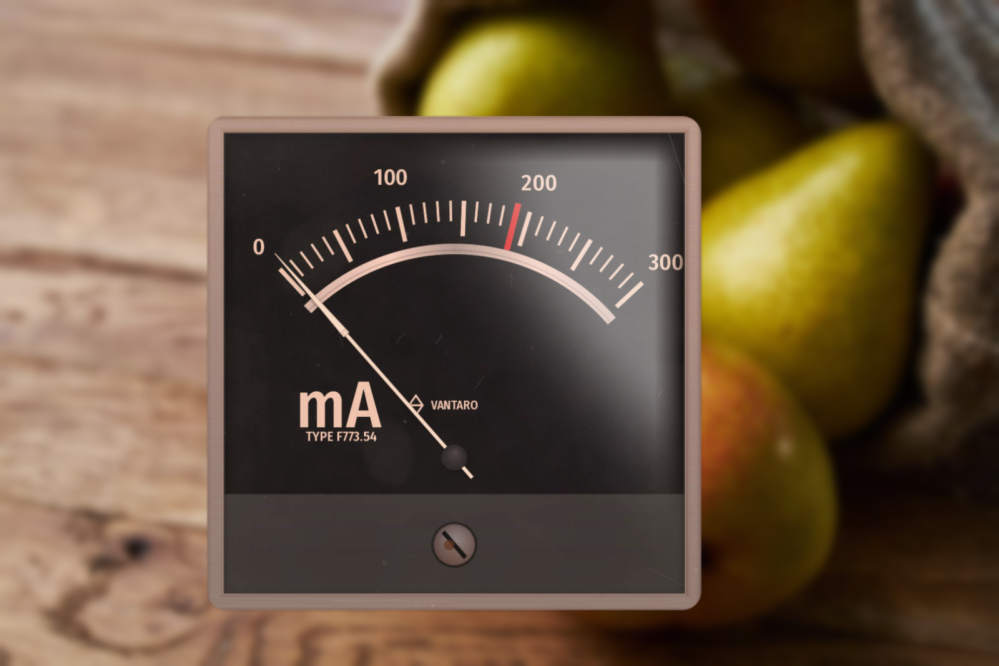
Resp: 5 mA
